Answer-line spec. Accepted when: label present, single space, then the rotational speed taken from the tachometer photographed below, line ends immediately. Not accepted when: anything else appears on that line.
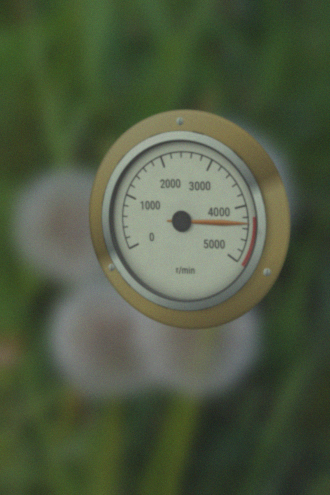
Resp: 4300 rpm
